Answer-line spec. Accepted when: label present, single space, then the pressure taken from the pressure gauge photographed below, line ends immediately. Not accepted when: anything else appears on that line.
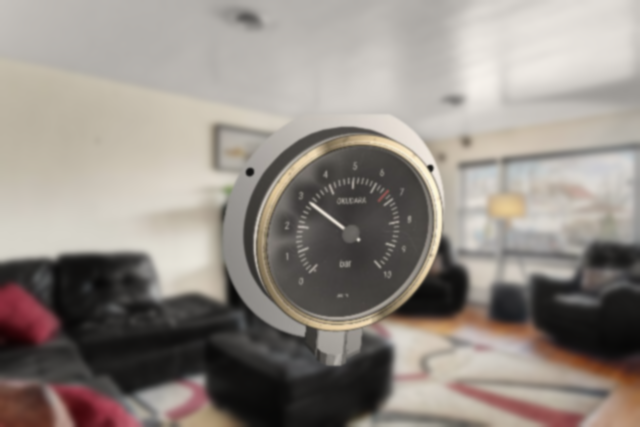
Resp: 3 bar
